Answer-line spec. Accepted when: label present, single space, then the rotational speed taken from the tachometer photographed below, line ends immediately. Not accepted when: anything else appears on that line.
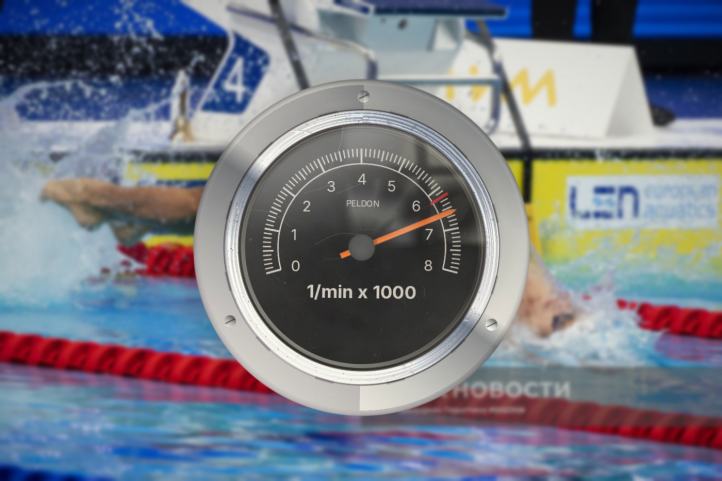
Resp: 6600 rpm
